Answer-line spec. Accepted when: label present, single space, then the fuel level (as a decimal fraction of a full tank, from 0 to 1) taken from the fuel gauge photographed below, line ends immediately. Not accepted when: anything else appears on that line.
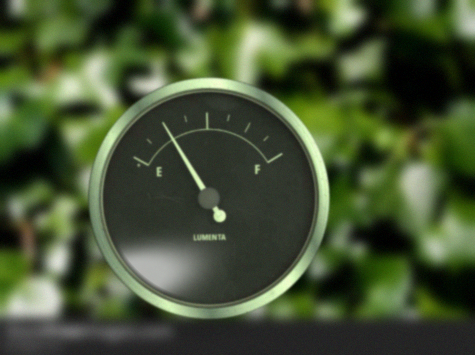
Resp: 0.25
